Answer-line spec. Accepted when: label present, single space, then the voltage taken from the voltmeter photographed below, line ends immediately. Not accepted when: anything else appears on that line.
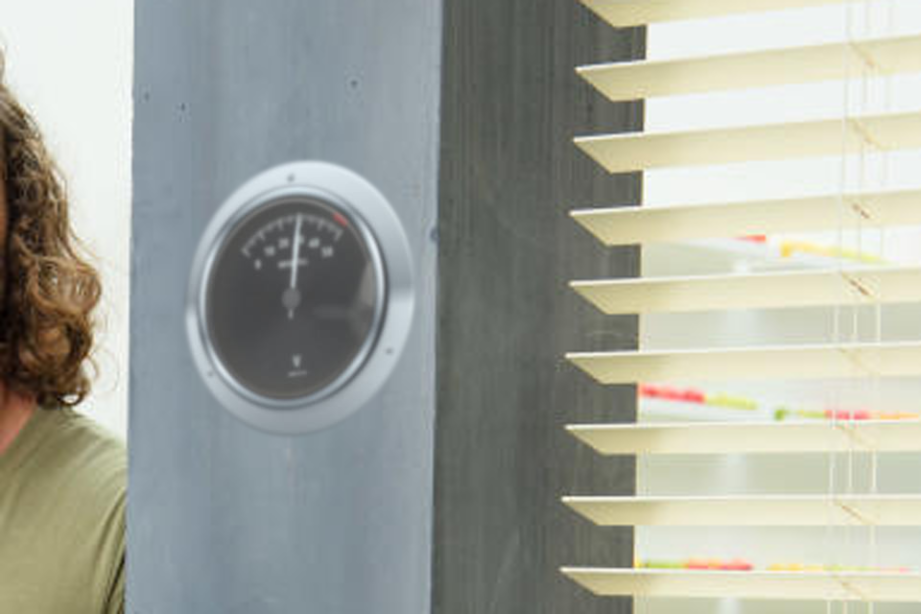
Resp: 30 V
